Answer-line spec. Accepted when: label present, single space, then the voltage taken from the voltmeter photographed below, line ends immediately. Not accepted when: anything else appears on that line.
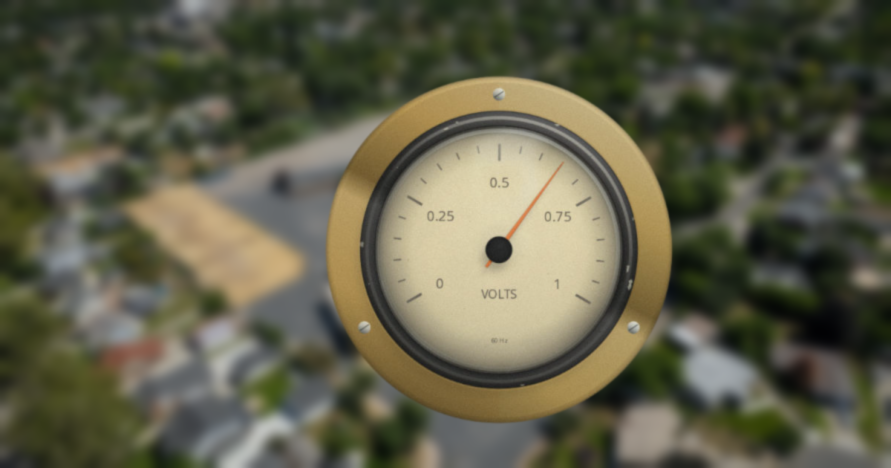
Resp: 0.65 V
